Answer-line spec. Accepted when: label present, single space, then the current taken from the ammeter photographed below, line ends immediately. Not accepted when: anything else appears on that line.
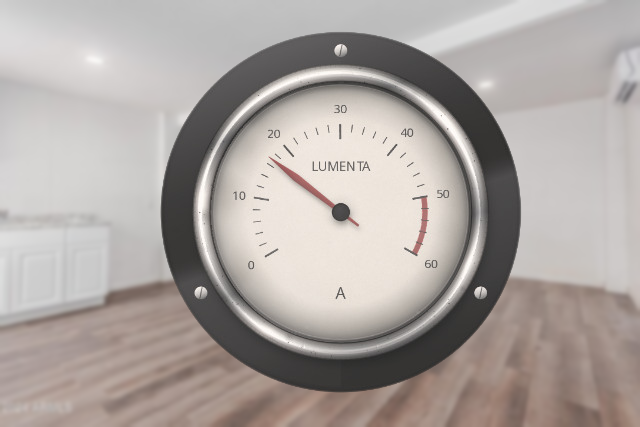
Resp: 17 A
